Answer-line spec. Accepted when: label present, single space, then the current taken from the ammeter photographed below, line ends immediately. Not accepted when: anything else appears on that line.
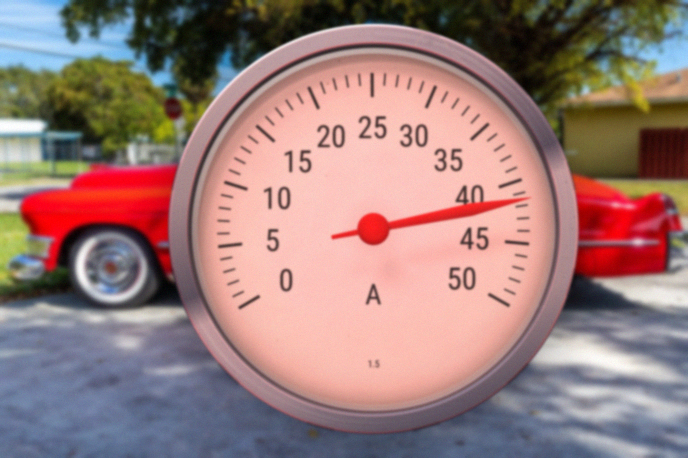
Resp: 41.5 A
